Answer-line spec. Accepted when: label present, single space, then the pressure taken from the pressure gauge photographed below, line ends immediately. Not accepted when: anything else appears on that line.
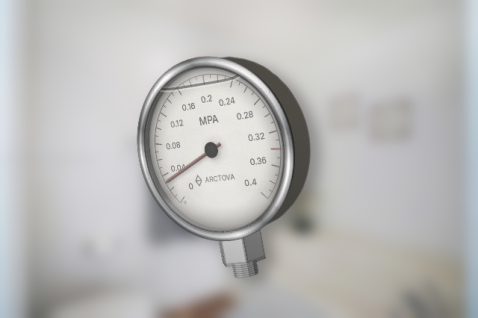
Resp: 0.03 MPa
